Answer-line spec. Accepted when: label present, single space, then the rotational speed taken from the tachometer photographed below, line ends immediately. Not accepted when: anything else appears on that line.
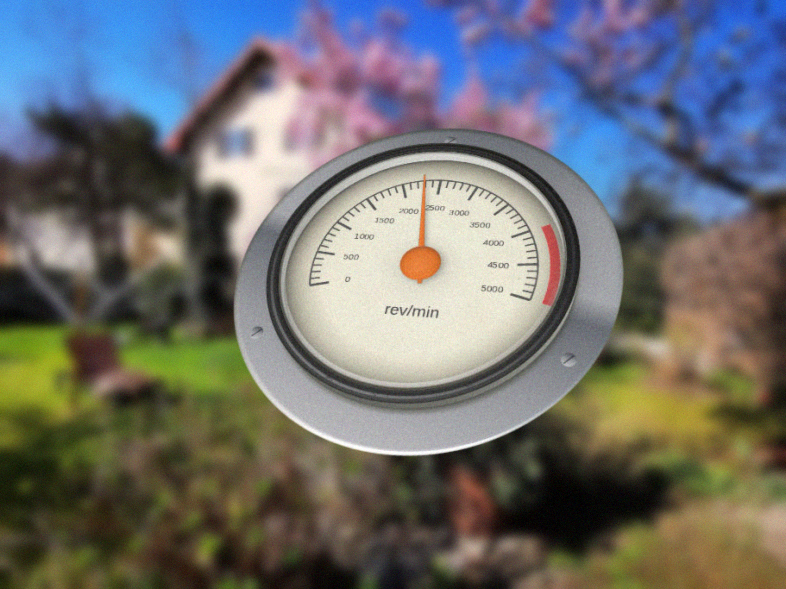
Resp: 2300 rpm
